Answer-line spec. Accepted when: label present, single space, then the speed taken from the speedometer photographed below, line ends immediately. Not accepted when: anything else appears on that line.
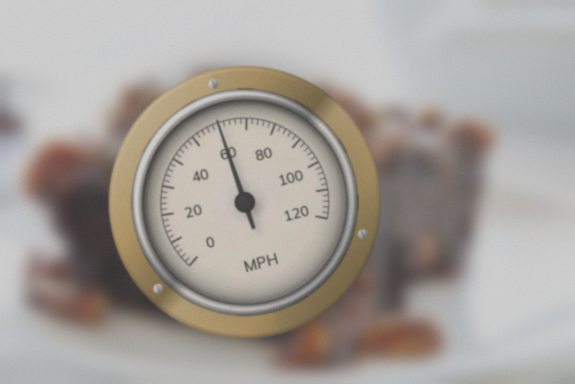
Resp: 60 mph
